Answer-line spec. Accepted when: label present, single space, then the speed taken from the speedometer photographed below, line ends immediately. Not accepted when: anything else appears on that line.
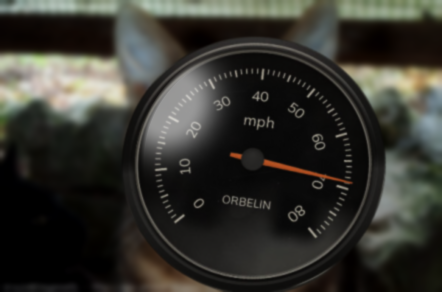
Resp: 69 mph
